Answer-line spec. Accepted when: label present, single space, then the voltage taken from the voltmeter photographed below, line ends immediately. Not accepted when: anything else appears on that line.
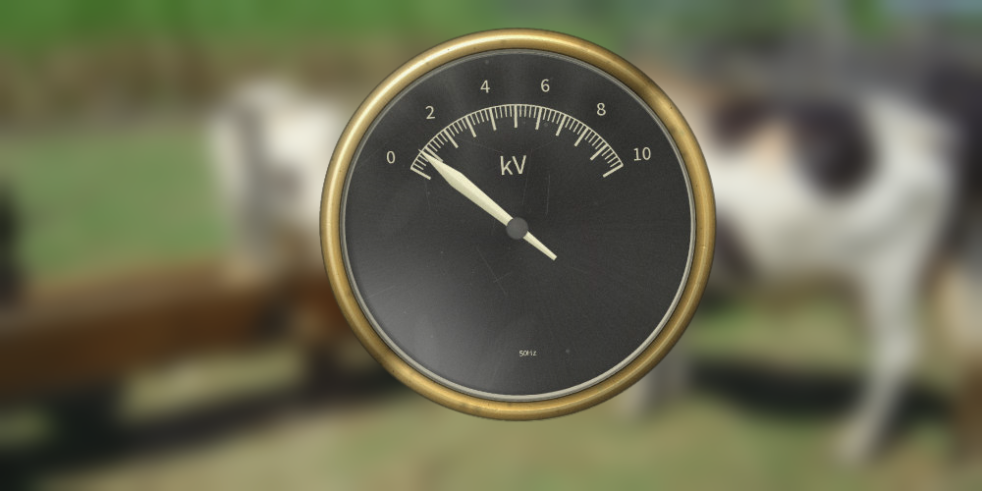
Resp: 0.8 kV
